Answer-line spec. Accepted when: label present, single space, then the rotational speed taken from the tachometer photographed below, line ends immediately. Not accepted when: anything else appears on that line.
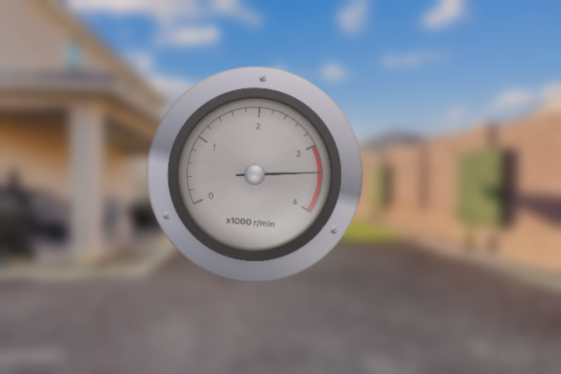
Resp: 3400 rpm
